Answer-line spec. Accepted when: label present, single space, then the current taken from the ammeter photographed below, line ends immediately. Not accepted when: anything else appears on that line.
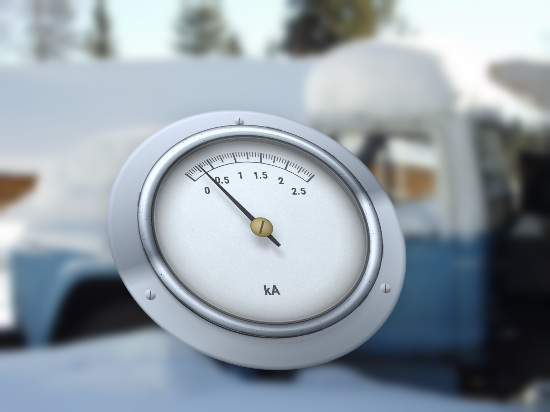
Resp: 0.25 kA
